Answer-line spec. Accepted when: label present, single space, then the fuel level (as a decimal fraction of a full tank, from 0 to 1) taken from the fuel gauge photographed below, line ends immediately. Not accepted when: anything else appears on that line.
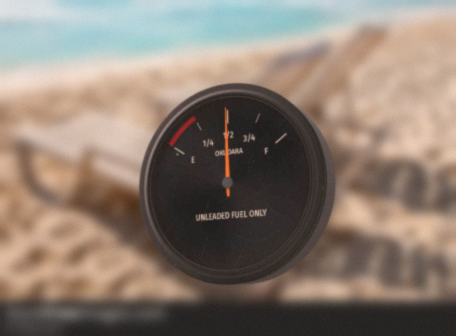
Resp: 0.5
